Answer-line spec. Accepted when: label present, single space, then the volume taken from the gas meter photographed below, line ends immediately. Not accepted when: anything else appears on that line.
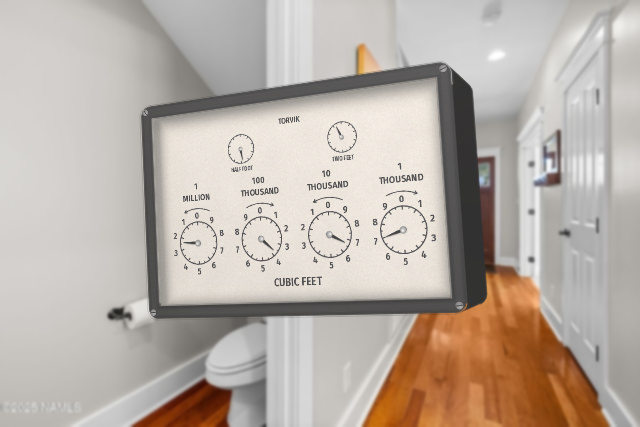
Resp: 236700 ft³
